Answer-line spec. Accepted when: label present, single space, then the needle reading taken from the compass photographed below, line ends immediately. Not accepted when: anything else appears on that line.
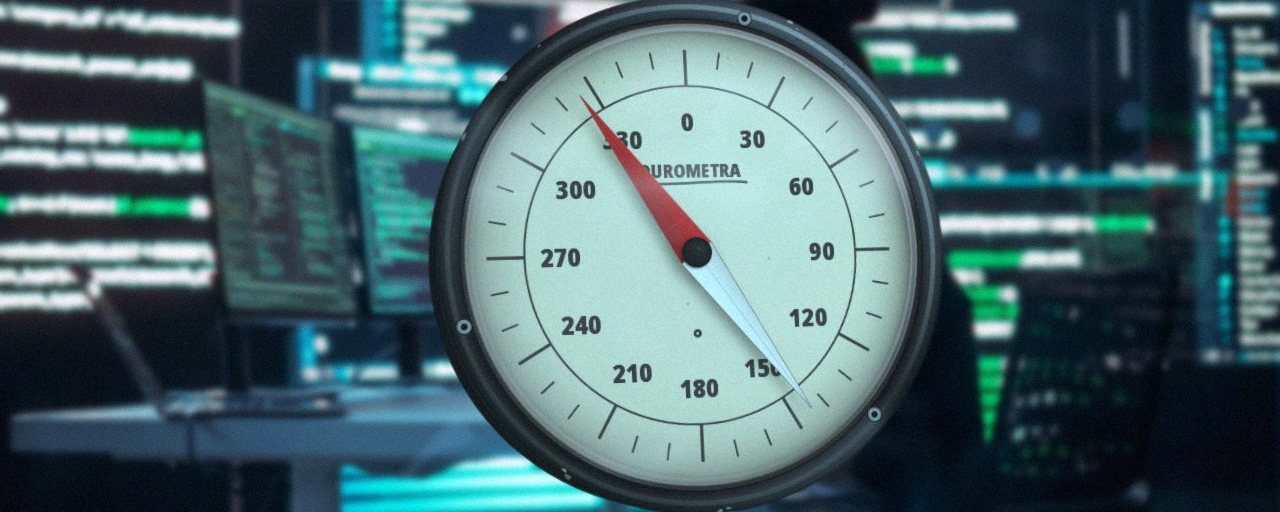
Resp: 325 °
